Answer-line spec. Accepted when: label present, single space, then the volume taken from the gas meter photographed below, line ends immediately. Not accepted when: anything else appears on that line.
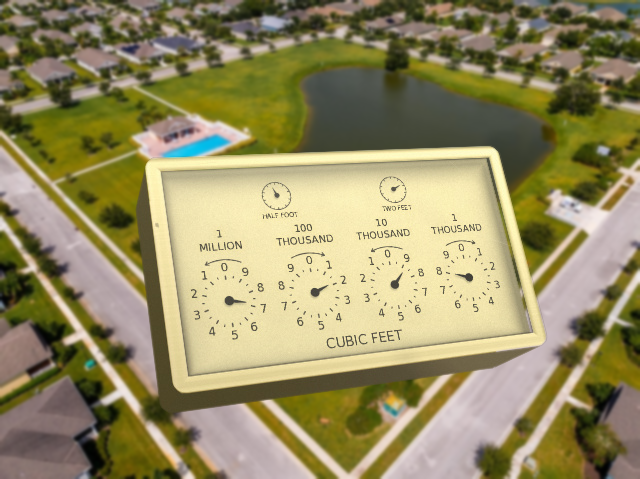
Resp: 718800 ft³
